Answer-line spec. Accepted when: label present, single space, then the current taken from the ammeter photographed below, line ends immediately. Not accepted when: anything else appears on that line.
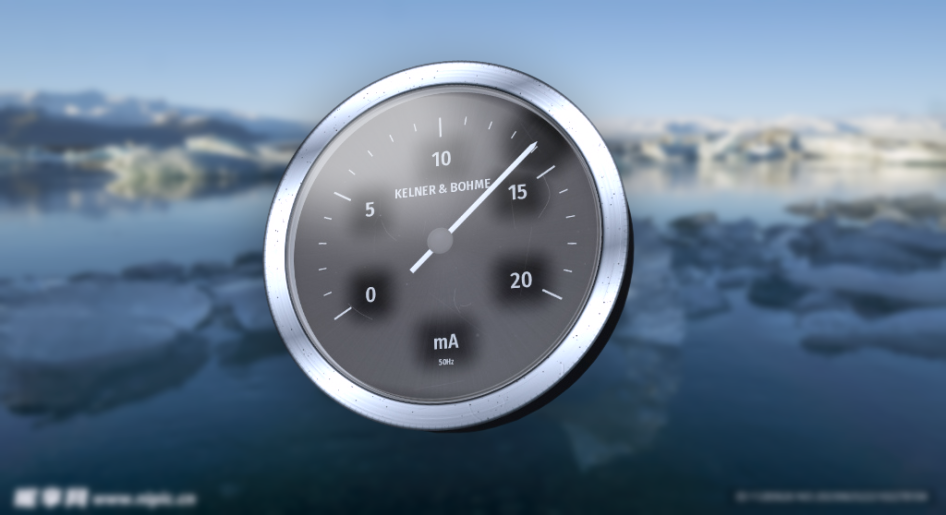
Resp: 14 mA
